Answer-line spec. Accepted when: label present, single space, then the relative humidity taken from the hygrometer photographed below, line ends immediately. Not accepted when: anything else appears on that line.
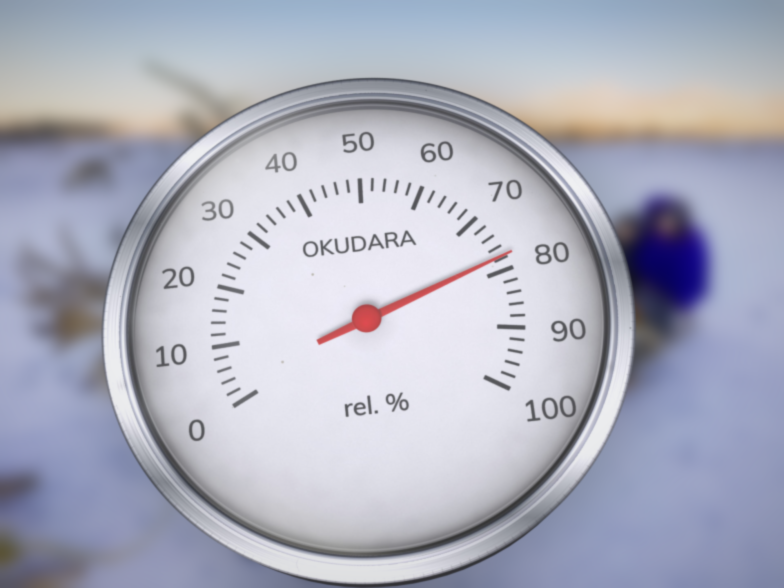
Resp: 78 %
